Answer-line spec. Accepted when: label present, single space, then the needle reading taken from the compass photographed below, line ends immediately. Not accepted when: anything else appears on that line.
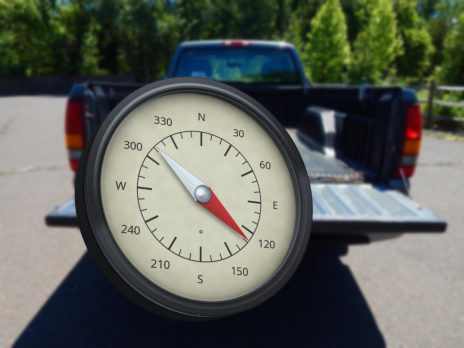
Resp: 130 °
